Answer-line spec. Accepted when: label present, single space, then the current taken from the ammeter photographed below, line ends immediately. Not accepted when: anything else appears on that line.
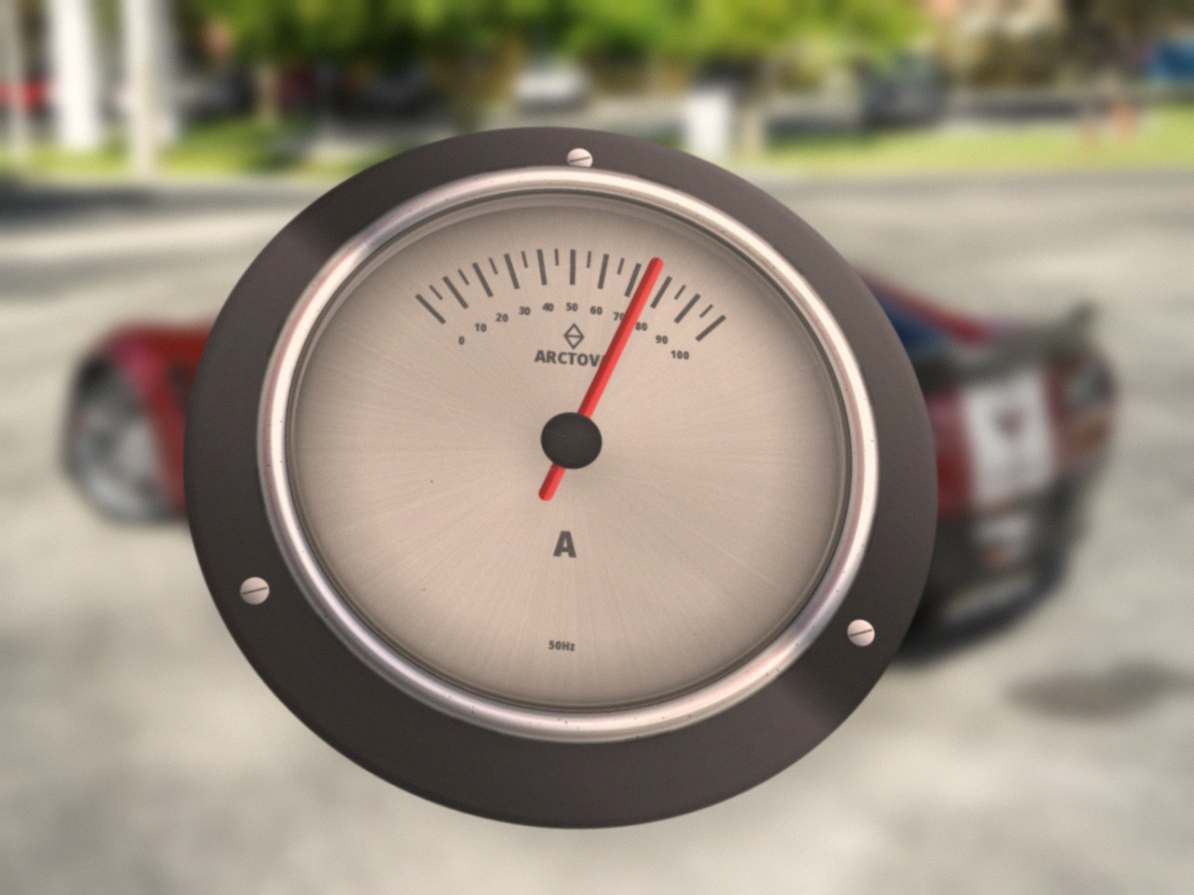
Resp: 75 A
